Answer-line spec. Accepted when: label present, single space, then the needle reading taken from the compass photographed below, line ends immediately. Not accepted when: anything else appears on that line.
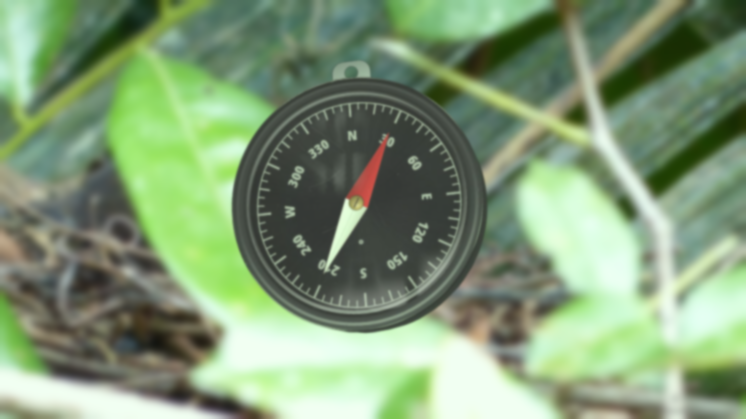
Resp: 30 °
